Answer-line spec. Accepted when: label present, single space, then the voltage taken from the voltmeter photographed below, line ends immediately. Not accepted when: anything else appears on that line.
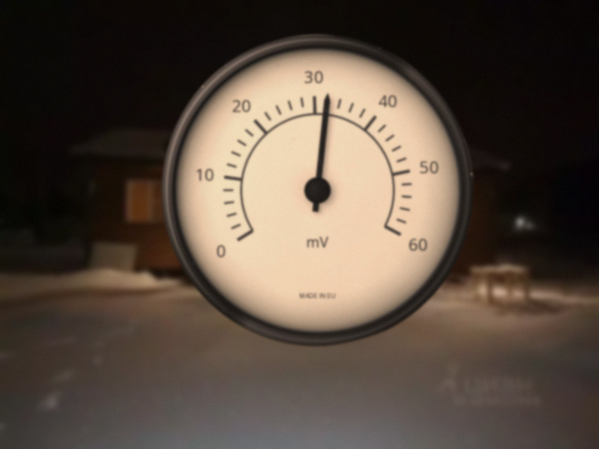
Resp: 32 mV
